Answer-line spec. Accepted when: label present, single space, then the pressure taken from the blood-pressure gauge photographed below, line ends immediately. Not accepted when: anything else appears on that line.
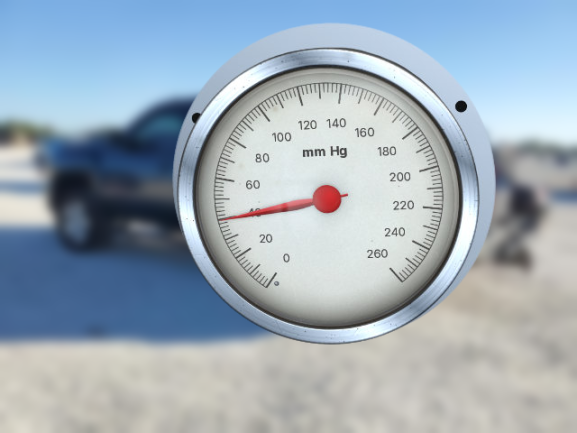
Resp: 40 mmHg
